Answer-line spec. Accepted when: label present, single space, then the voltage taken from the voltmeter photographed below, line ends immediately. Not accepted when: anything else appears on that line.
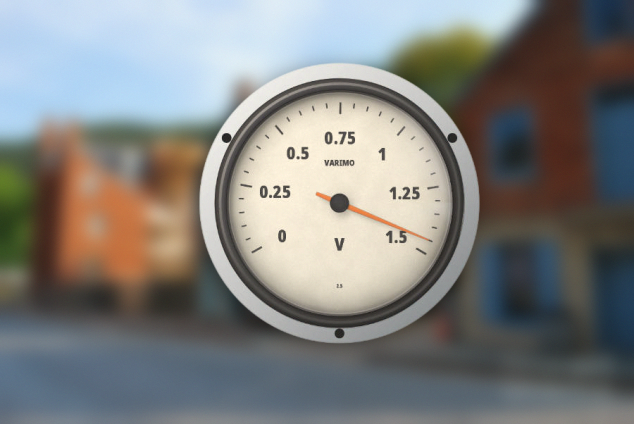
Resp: 1.45 V
